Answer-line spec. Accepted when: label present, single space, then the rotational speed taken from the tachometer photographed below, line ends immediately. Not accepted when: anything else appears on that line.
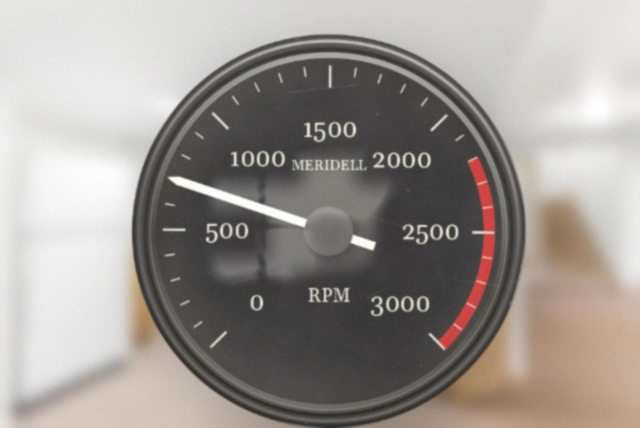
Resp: 700 rpm
